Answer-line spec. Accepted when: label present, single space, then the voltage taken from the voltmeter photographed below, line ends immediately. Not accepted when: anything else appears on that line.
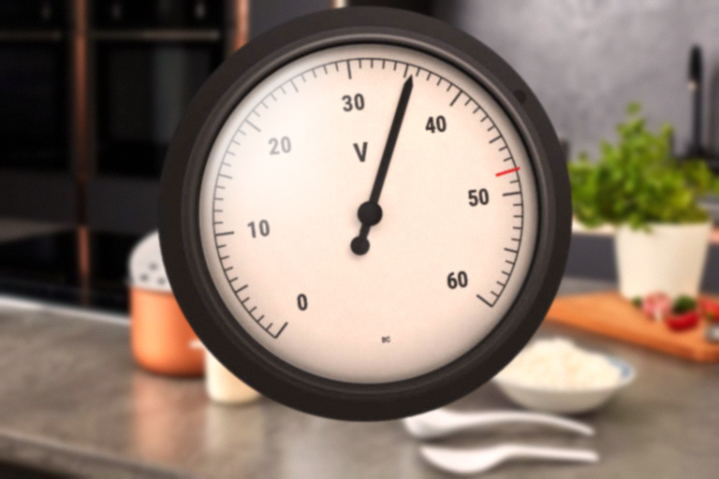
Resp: 35.5 V
